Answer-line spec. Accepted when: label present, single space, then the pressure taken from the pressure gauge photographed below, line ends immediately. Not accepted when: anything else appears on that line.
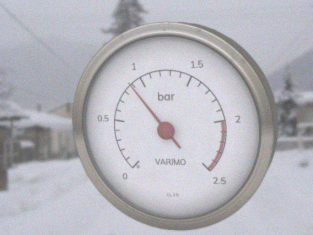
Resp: 0.9 bar
